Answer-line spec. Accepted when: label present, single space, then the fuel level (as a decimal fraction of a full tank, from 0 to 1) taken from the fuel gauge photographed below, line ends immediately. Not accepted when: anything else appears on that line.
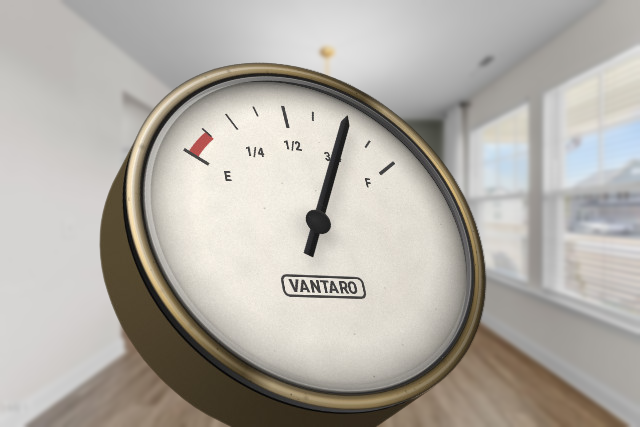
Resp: 0.75
